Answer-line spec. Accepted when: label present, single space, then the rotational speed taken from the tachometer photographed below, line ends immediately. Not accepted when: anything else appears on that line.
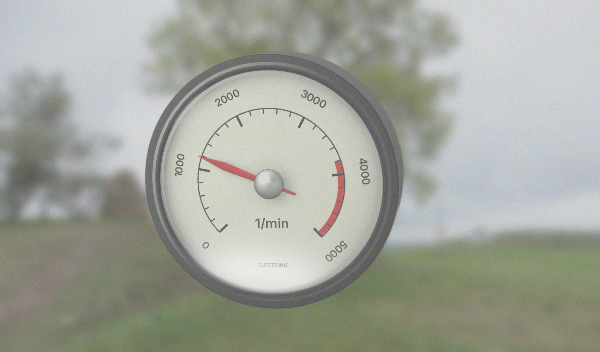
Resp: 1200 rpm
